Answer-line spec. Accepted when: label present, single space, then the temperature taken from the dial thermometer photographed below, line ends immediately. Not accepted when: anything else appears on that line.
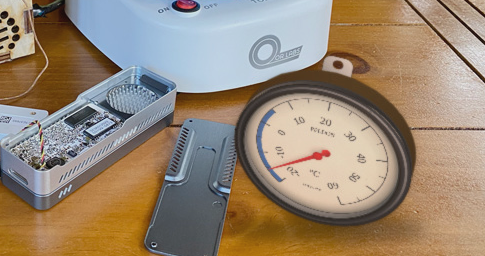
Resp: -15 °C
